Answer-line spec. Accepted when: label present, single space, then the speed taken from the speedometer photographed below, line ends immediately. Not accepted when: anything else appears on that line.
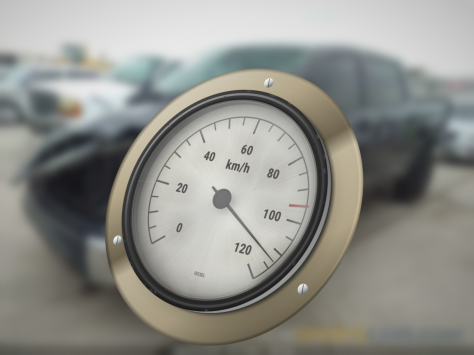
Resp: 112.5 km/h
